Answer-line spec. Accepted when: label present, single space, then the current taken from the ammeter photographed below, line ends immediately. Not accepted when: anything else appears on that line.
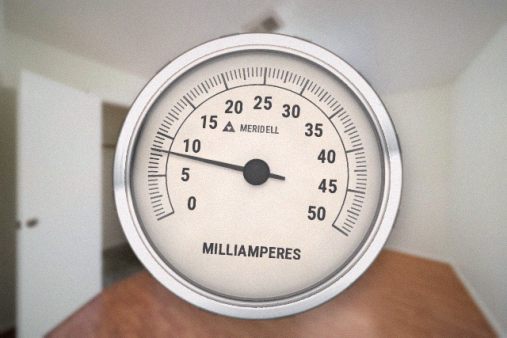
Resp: 8 mA
